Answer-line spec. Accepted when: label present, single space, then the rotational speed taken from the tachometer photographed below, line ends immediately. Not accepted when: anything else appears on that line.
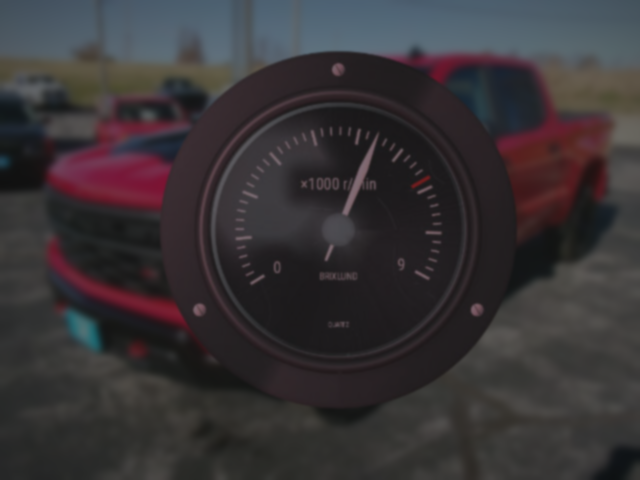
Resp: 5400 rpm
